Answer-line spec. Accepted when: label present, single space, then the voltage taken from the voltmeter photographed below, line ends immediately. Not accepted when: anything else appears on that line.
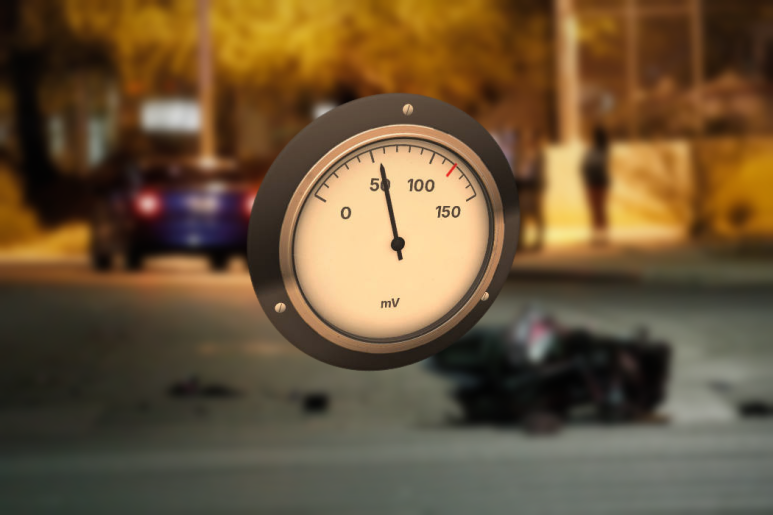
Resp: 55 mV
